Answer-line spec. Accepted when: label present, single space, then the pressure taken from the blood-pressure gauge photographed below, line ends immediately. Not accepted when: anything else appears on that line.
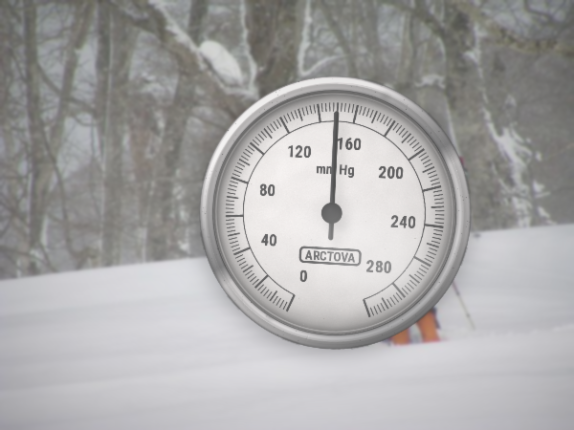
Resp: 150 mmHg
